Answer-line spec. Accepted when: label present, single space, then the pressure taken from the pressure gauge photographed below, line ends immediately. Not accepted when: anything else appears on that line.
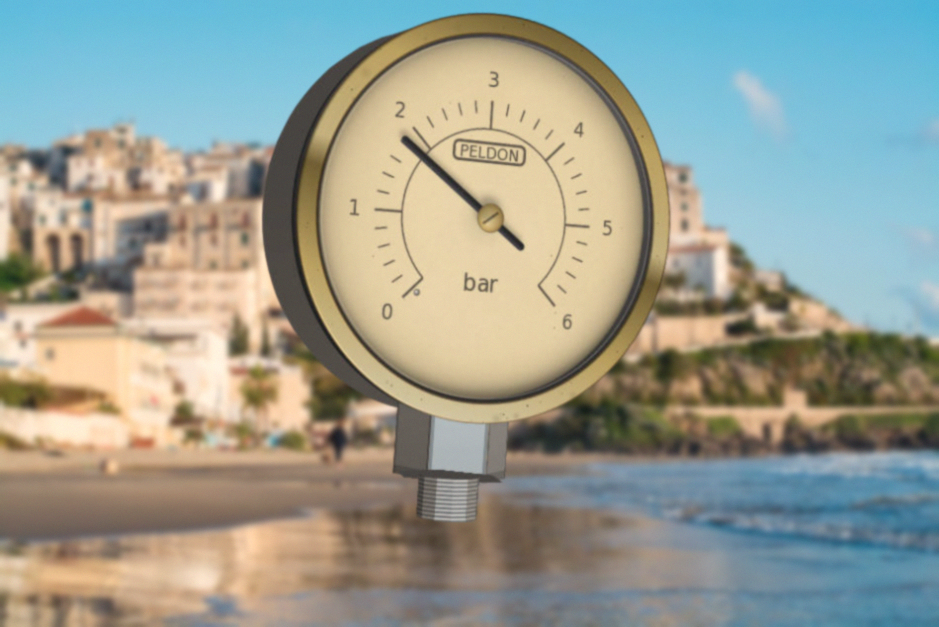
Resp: 1.8 bar
